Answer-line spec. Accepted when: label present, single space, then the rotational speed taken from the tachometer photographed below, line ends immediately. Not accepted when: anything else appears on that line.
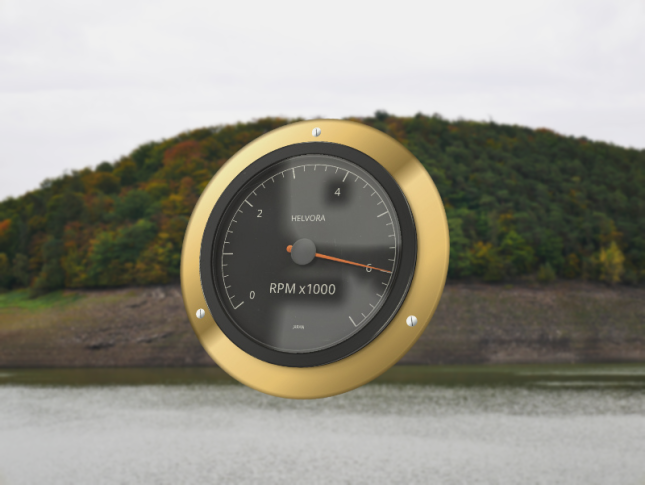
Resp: 6000 rpm
